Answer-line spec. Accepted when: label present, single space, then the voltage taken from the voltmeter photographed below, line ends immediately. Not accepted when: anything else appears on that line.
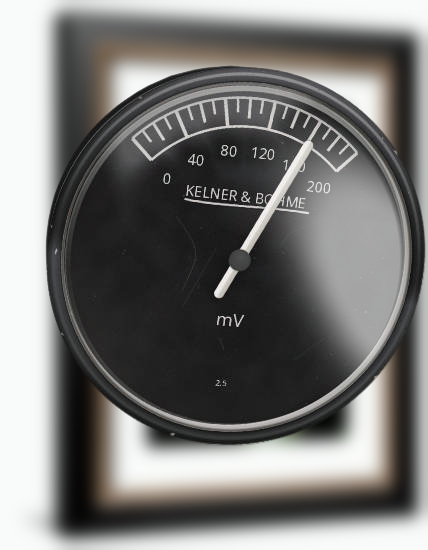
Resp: 160 mV
